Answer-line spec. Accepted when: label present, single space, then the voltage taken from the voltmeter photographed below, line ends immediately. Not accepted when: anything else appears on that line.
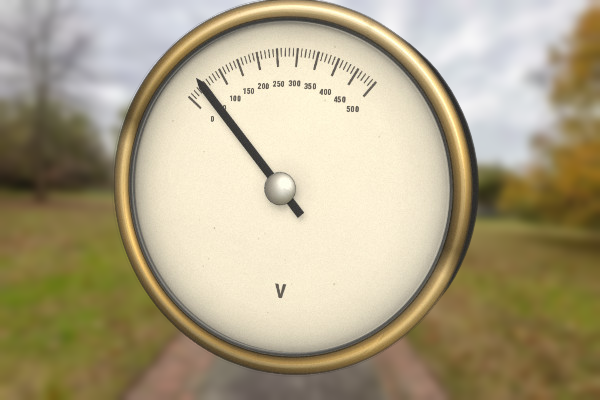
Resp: 50 V
